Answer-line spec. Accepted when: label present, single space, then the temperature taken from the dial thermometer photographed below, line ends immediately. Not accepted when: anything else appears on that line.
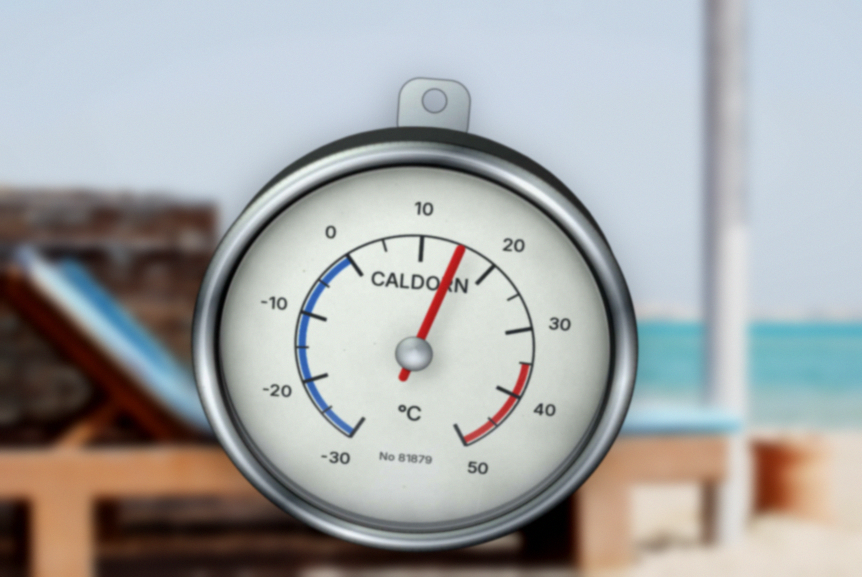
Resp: 15 °C
